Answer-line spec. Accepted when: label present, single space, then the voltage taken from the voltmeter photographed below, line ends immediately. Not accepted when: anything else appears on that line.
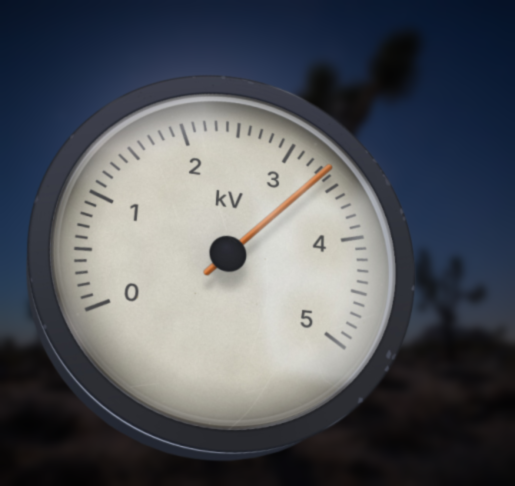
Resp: 3.35 kV
